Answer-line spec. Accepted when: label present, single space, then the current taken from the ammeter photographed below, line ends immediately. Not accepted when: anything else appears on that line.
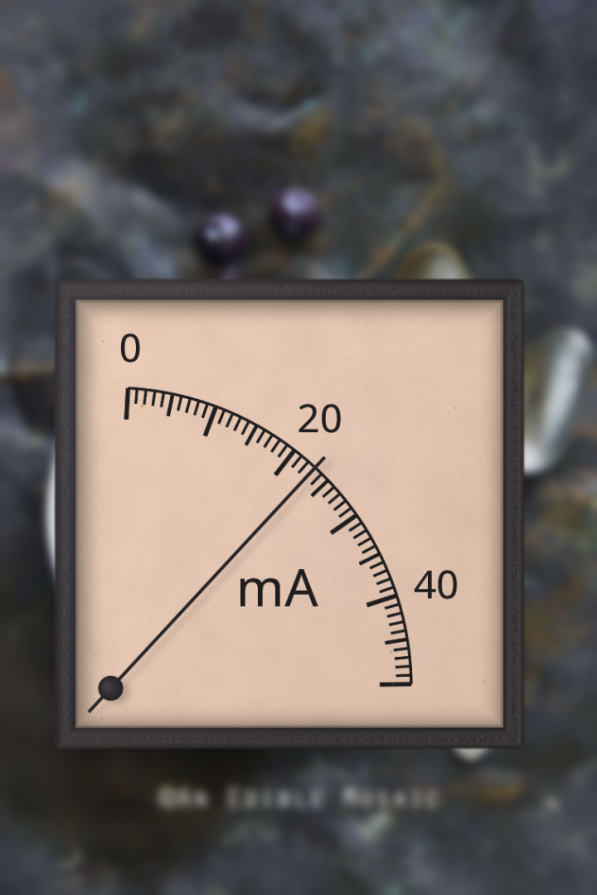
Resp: 23 mA
